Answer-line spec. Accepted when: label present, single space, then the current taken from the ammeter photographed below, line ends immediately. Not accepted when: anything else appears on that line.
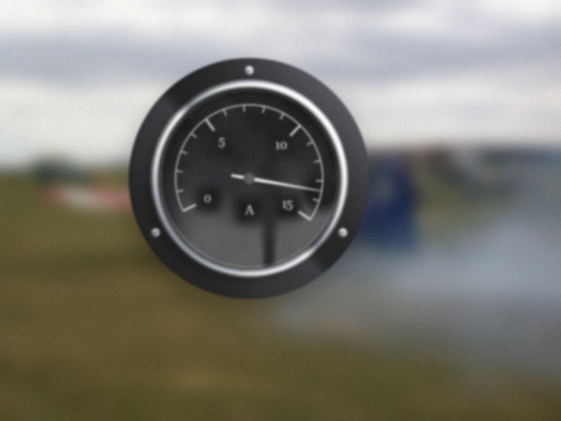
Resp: 13.5 A
